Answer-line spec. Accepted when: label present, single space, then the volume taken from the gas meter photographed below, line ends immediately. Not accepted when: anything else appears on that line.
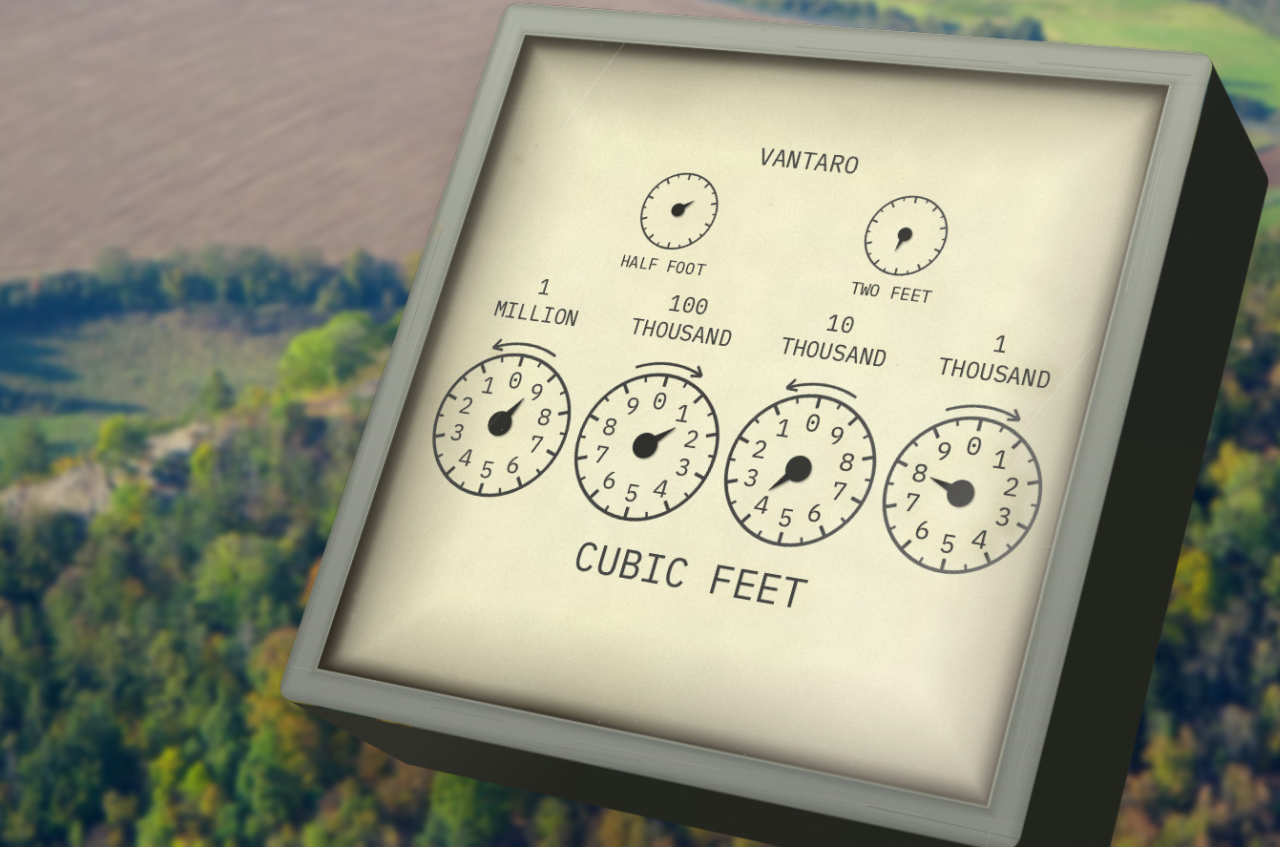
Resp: 913800 ft³
